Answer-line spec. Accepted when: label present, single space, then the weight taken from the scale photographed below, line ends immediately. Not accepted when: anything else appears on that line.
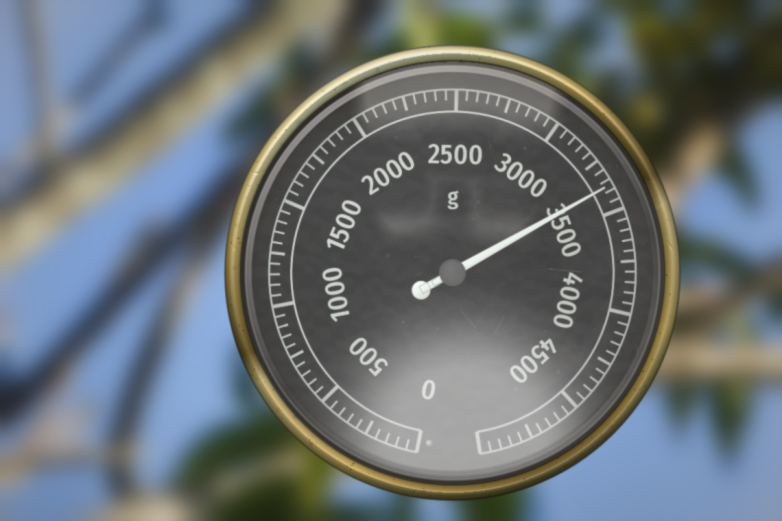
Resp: 3375 g
